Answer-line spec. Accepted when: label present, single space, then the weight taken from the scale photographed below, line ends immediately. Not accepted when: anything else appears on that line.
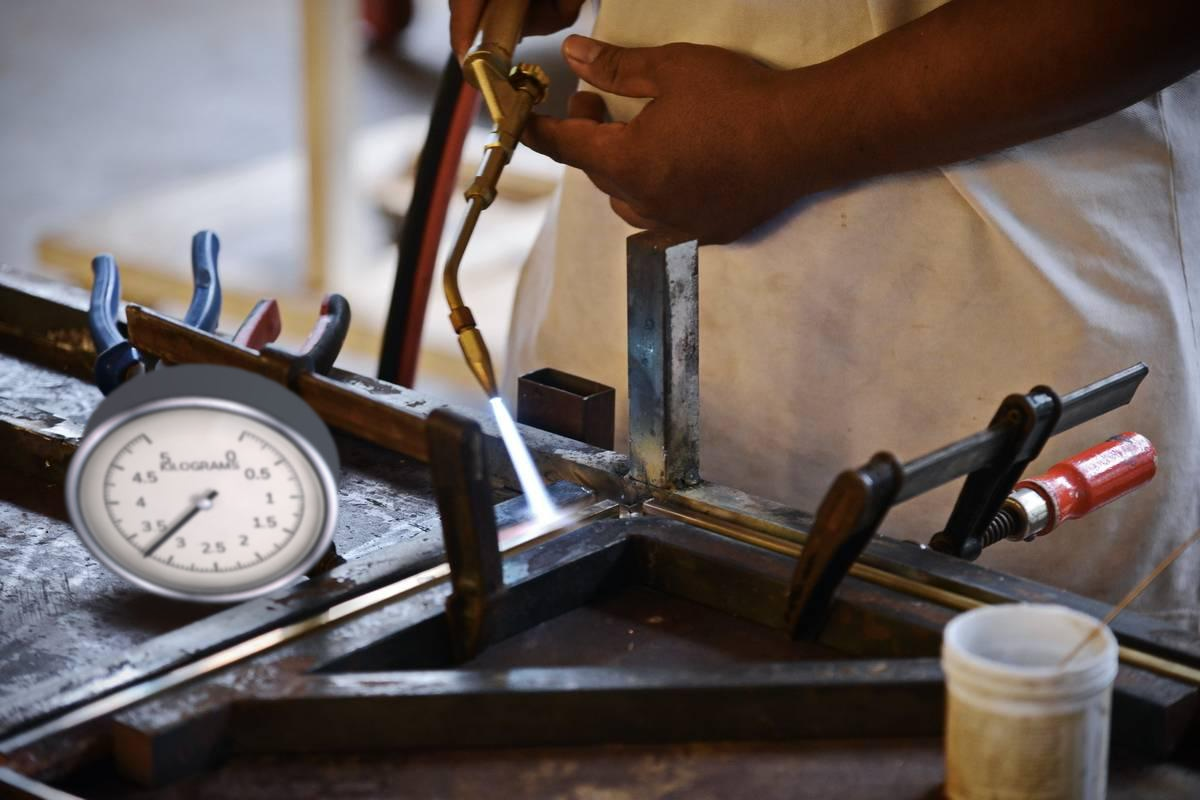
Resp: 3.25 kg
